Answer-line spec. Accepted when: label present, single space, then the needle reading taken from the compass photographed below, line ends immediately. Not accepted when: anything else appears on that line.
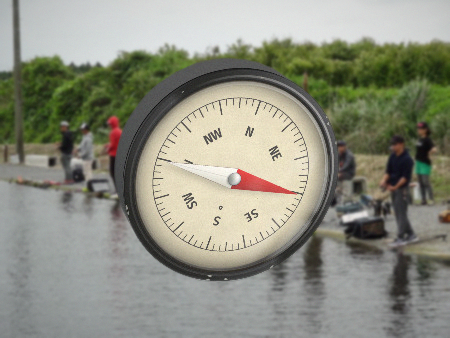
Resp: 90 °
